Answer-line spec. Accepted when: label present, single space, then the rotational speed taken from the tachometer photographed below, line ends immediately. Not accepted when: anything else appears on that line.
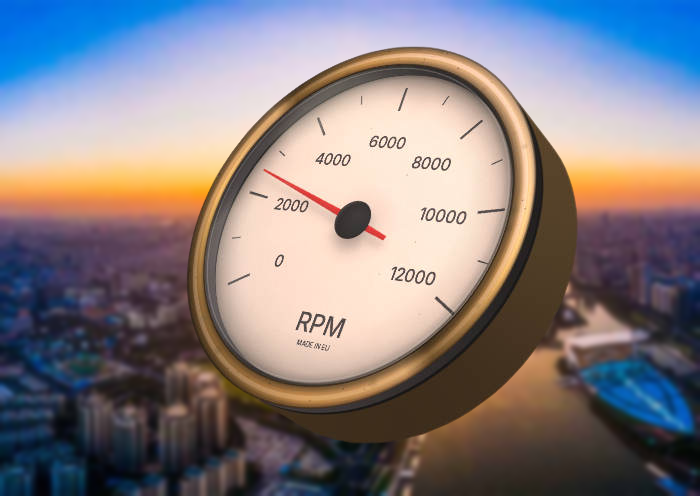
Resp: 2500 rpm
